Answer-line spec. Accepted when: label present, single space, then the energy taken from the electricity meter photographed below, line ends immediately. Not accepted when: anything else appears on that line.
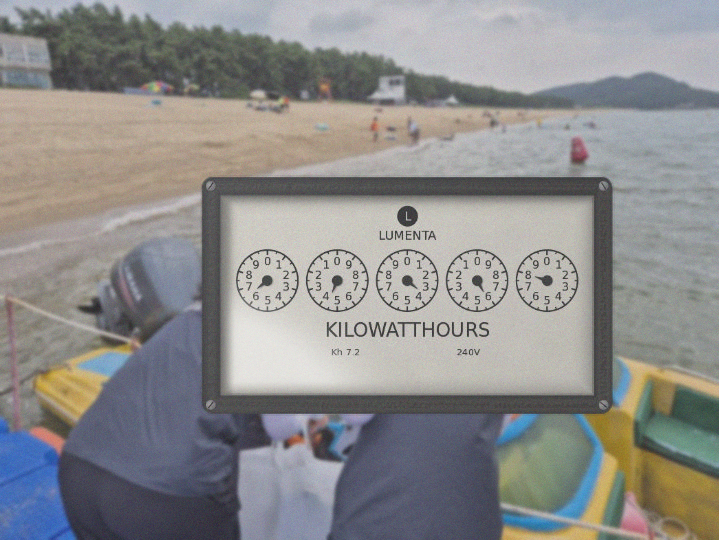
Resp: 64358 kWh
